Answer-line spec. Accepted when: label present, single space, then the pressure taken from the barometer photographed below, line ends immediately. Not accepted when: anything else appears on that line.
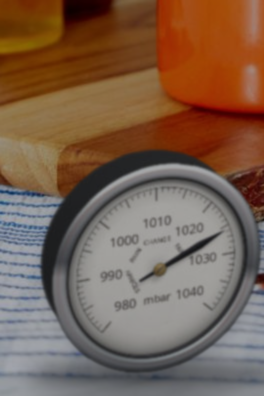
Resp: 1025 mbar
